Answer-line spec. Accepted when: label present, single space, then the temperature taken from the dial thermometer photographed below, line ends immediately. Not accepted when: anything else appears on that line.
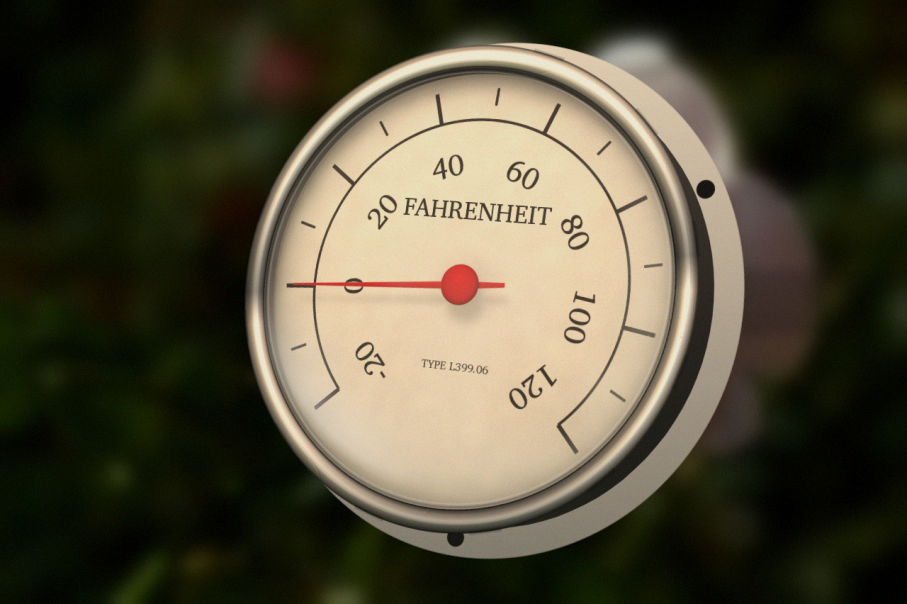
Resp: 0 °F
